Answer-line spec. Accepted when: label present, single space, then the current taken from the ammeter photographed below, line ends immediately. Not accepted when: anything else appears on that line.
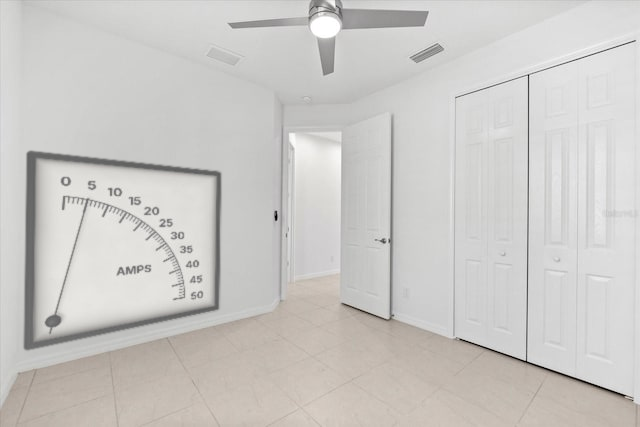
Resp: 5 A
